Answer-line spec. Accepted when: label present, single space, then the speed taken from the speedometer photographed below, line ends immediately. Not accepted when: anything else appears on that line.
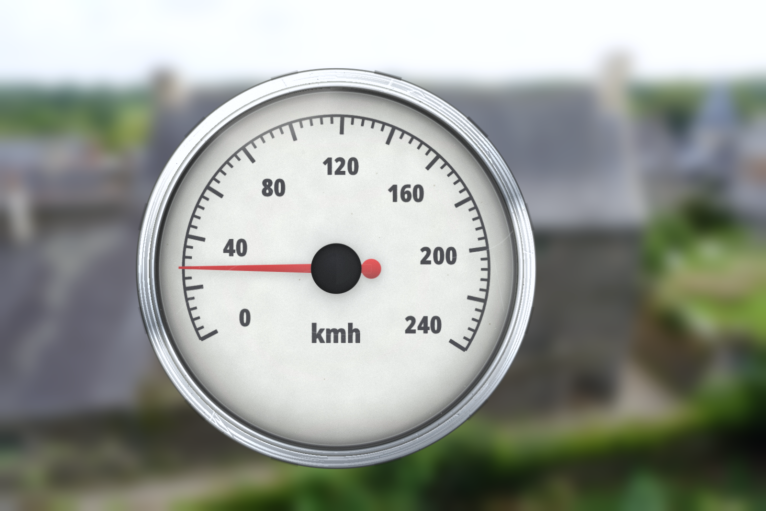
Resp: 28 km/h
